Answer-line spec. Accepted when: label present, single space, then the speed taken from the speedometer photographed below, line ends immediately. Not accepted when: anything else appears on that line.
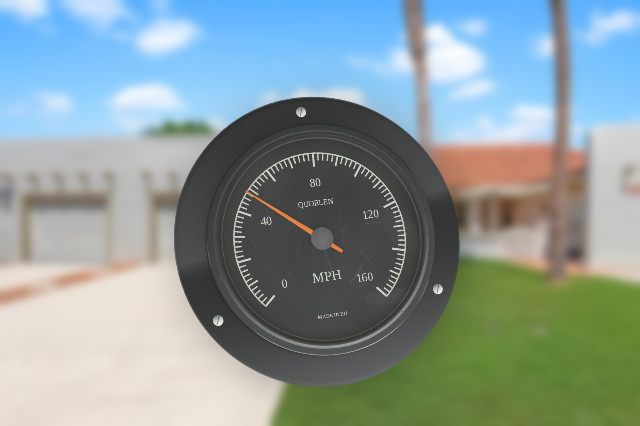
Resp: 48 mph
